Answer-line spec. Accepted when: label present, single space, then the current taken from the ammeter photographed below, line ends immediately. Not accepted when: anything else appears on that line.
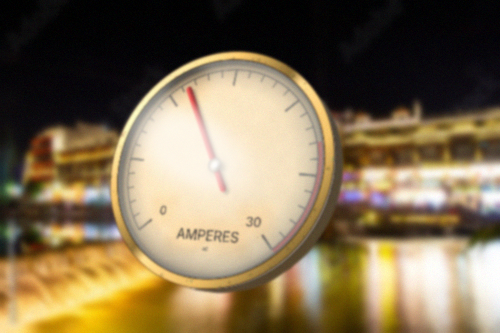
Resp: 11.5 A
